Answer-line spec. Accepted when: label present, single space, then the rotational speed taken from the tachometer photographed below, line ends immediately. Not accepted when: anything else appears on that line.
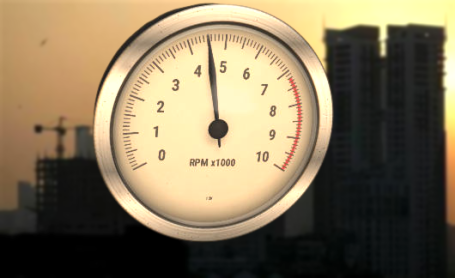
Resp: 4500 rpm
